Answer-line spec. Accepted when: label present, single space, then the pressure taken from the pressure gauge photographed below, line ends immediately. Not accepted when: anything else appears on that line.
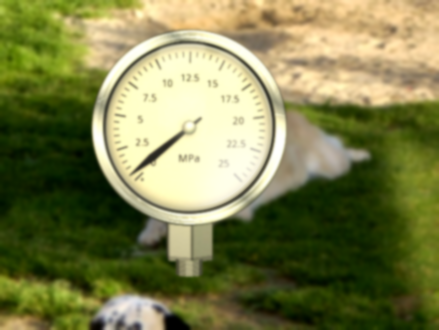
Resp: 0.5 MPa
